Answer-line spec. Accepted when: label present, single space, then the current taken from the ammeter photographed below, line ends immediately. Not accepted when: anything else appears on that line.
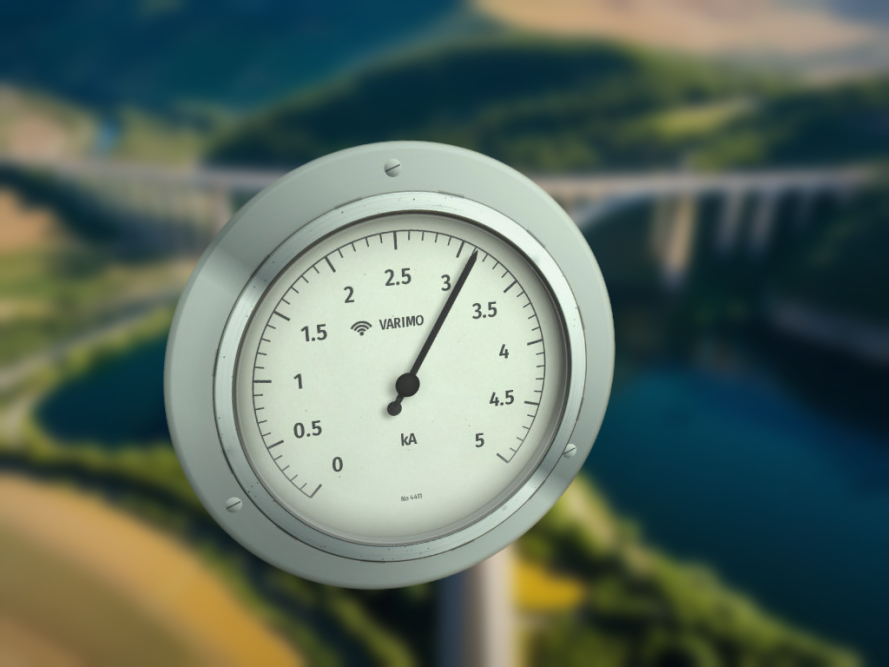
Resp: 3.1 kA
